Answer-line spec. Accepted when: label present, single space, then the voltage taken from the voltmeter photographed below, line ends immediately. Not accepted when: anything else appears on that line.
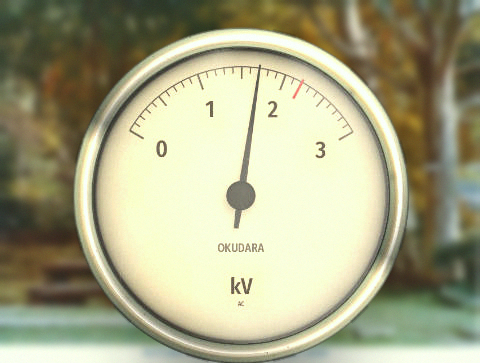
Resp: 1.7 kV
